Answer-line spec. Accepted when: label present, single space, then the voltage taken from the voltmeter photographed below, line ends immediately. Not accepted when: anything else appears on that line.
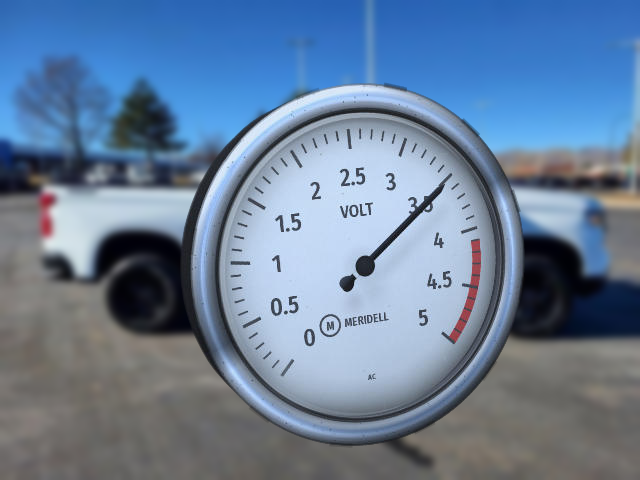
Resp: 3.5 V
